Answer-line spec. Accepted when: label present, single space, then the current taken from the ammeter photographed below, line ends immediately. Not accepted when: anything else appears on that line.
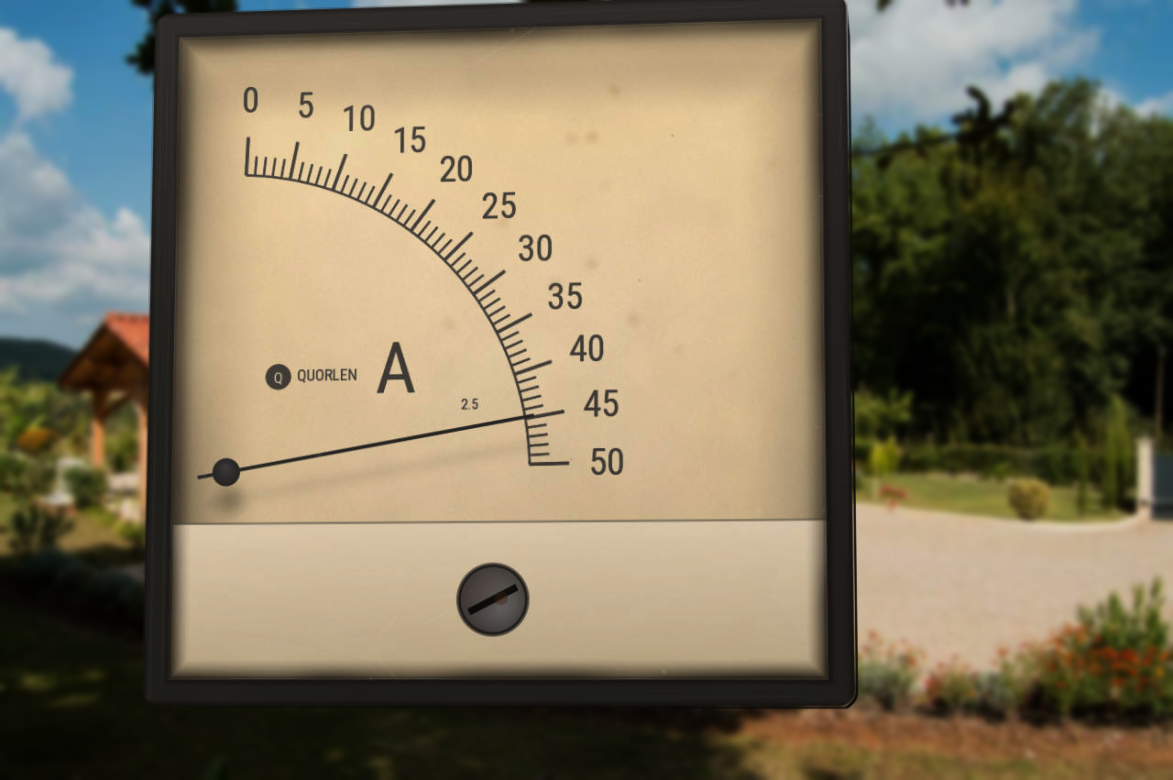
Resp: 45 A
